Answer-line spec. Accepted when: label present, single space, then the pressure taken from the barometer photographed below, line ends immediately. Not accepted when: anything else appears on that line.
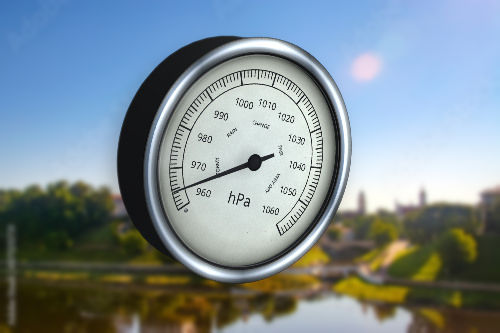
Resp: 965 hPa
